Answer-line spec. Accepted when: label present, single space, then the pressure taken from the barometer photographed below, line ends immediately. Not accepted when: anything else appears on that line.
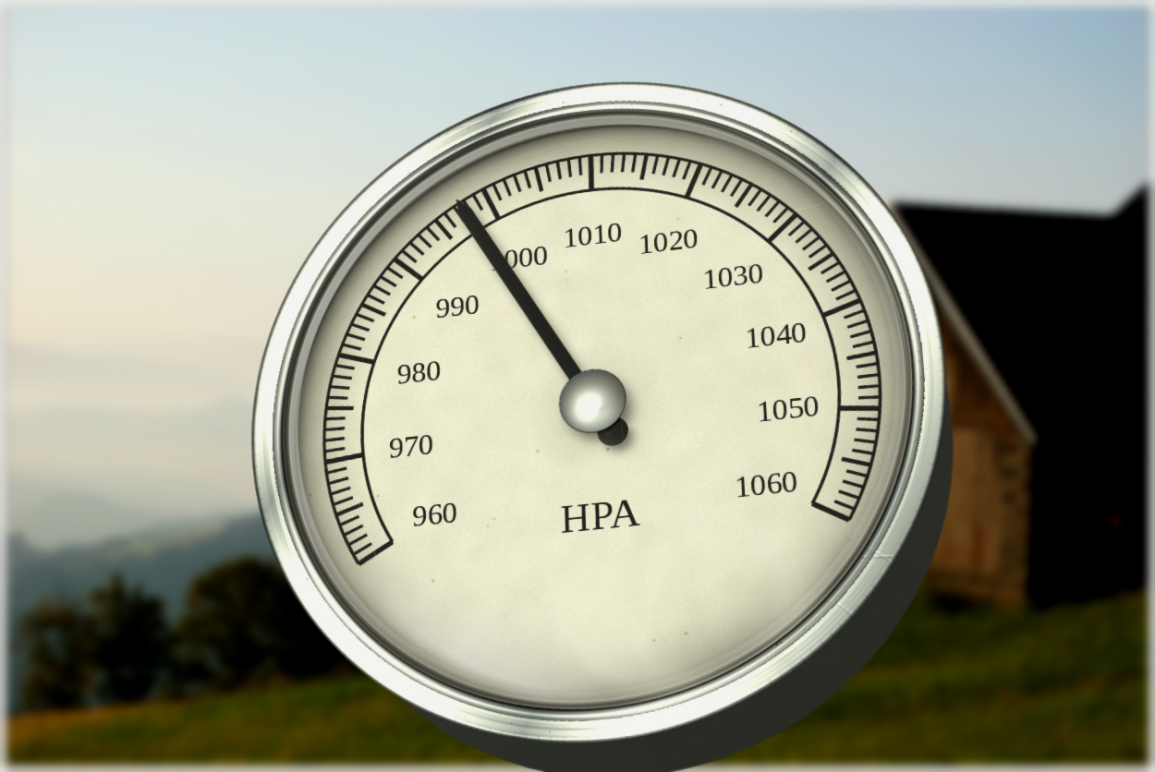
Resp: 997.5 hPa
